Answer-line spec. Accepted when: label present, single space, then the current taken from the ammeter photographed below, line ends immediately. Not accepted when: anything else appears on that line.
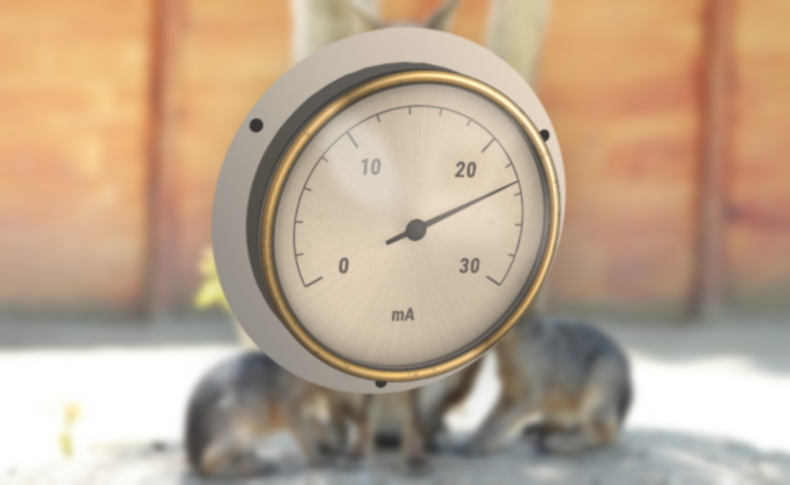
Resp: 23 mA
